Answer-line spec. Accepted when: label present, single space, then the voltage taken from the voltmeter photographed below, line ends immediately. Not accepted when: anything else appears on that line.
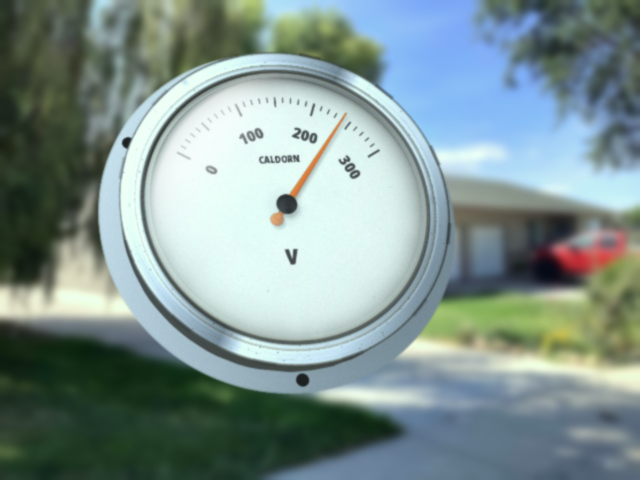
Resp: 240 V
